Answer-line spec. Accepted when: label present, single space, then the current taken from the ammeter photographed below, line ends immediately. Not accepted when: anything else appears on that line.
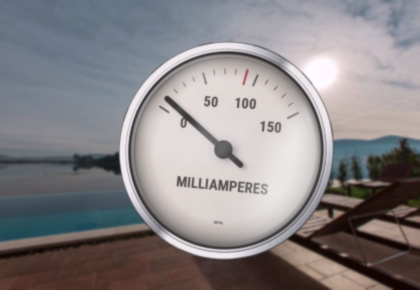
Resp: 10 mA
